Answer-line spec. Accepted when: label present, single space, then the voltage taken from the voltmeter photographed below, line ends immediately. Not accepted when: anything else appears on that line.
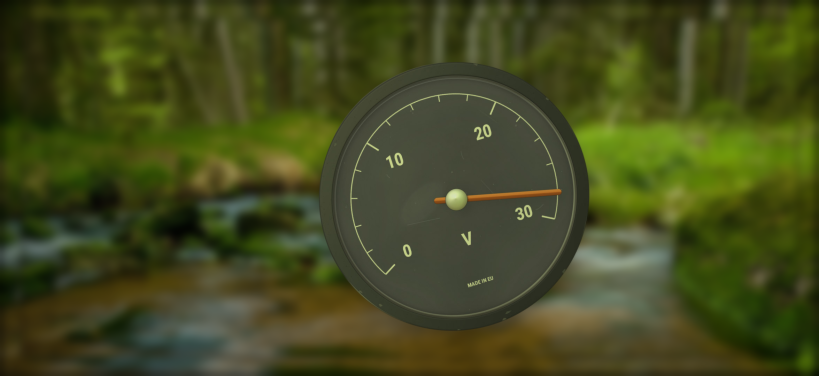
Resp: 28 V
